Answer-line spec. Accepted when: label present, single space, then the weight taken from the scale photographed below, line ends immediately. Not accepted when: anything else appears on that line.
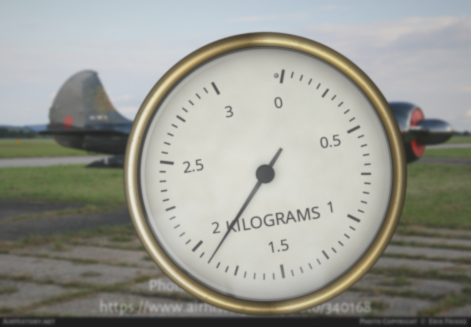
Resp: 1.9 kg
